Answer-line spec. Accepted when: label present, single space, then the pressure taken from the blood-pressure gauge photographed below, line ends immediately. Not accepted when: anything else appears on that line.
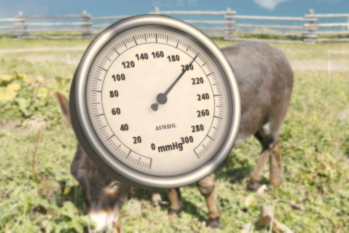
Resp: 200 mmHg
